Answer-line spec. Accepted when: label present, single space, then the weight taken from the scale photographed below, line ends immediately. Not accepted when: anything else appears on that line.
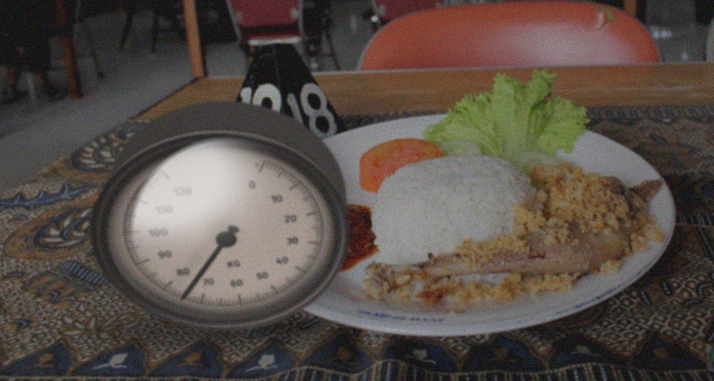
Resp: 75 kg
